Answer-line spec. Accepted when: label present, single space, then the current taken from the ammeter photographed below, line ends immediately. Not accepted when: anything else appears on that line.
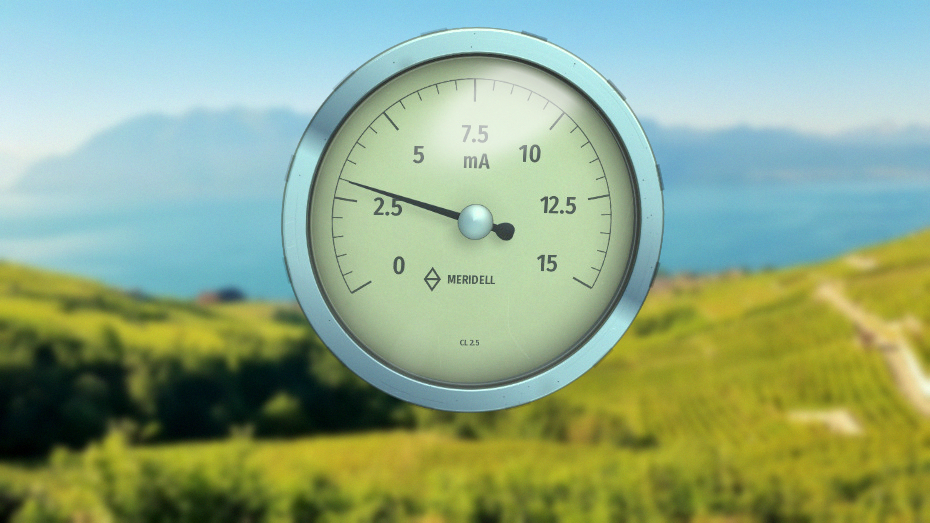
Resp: 3 mA
